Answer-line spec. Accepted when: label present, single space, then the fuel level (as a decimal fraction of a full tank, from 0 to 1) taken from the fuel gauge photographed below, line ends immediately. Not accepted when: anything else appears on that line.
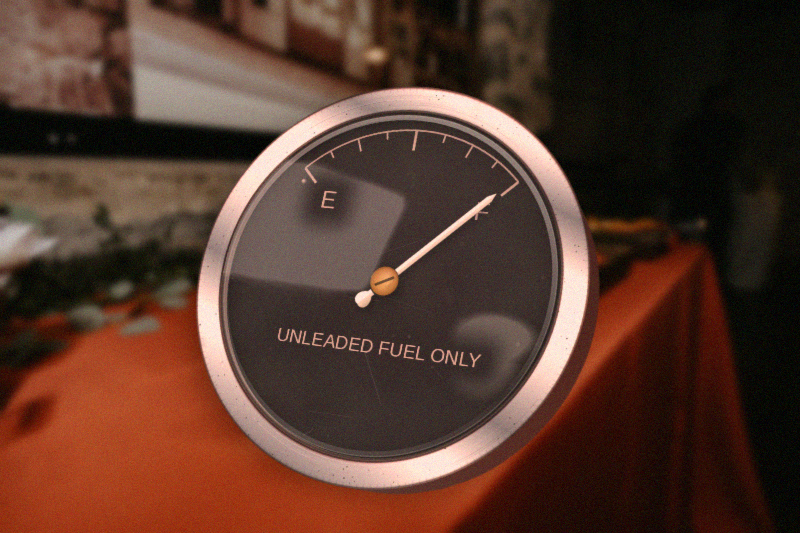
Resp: 1
